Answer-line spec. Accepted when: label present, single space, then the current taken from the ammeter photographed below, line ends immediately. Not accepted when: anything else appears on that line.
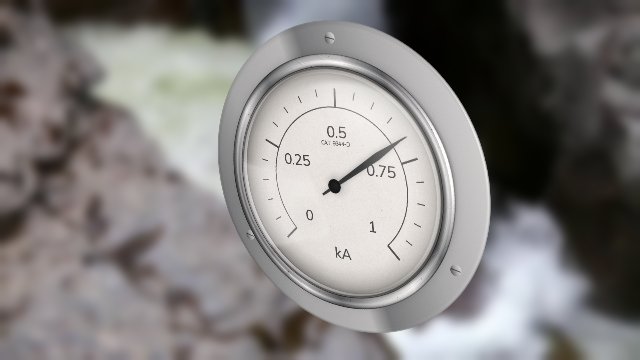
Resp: 0.7 kA
